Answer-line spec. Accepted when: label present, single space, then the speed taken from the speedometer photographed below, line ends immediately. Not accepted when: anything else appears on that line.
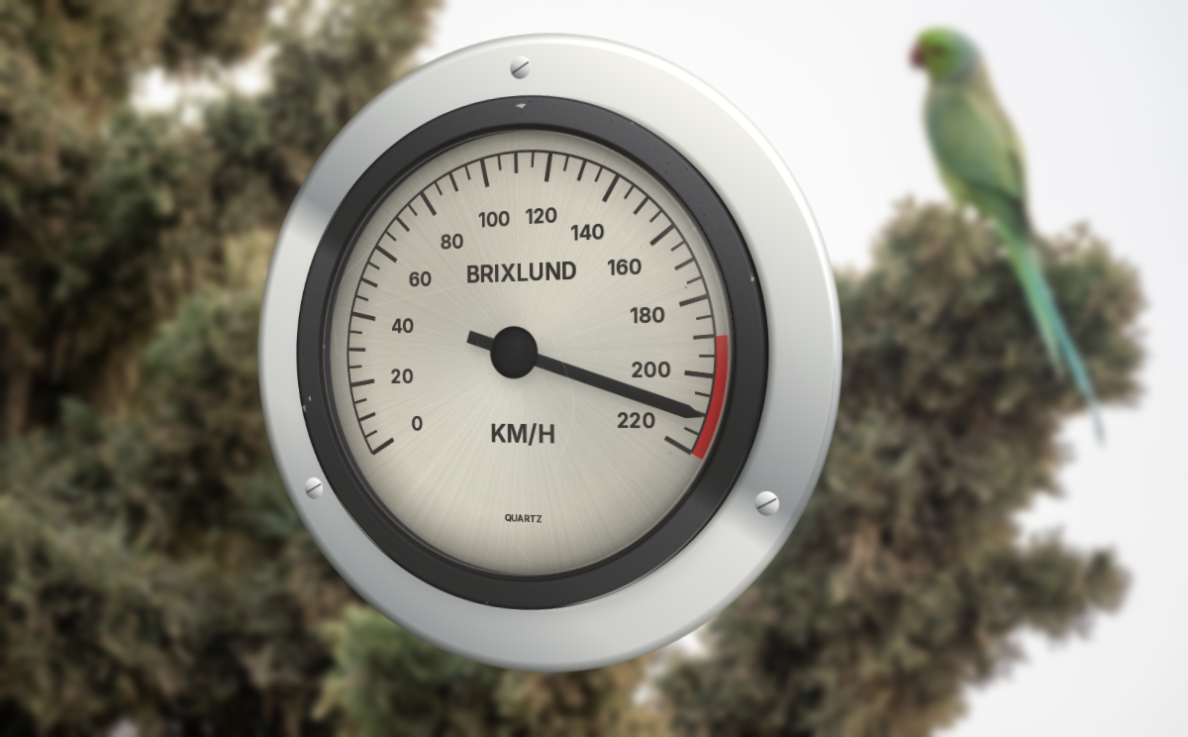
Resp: 210 km/h
